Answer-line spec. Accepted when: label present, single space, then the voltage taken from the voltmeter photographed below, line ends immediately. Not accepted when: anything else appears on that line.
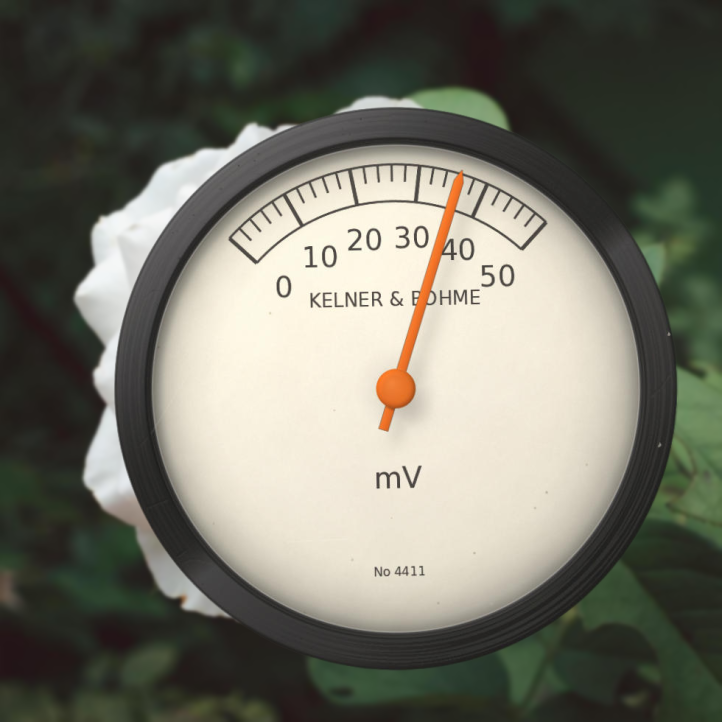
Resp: 36 mV
